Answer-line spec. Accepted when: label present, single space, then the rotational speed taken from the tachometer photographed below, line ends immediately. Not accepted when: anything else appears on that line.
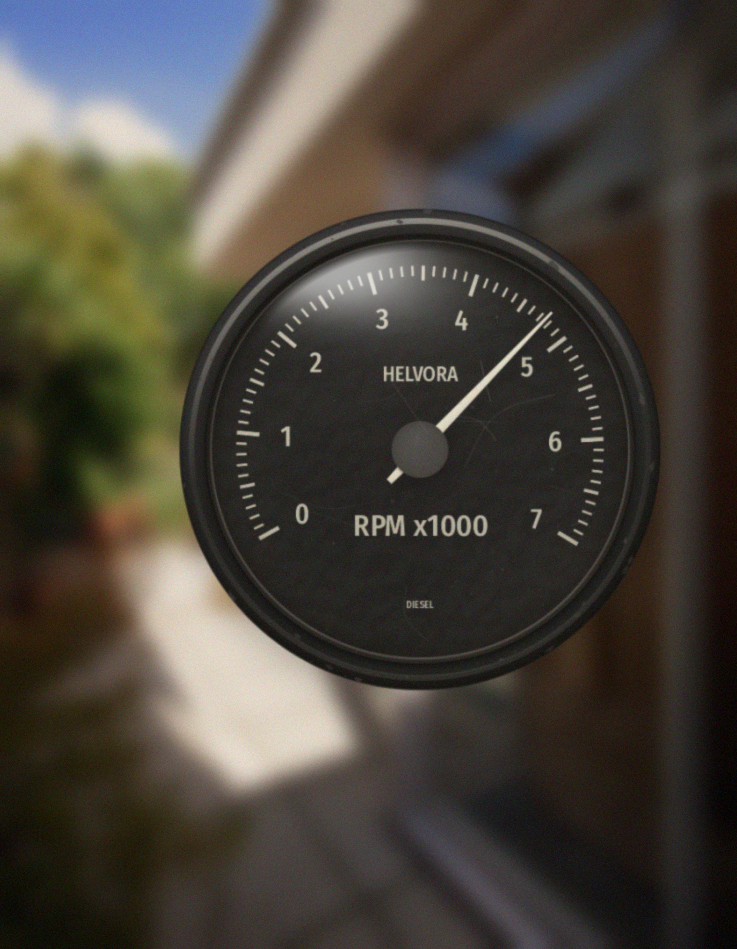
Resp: 4750 rpm
